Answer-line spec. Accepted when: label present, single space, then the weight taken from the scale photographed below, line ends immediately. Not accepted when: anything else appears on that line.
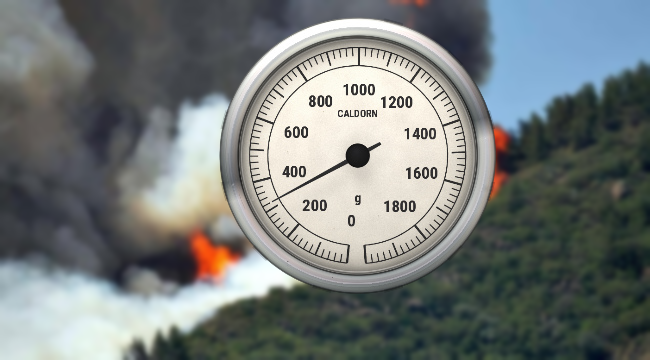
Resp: 320 g
